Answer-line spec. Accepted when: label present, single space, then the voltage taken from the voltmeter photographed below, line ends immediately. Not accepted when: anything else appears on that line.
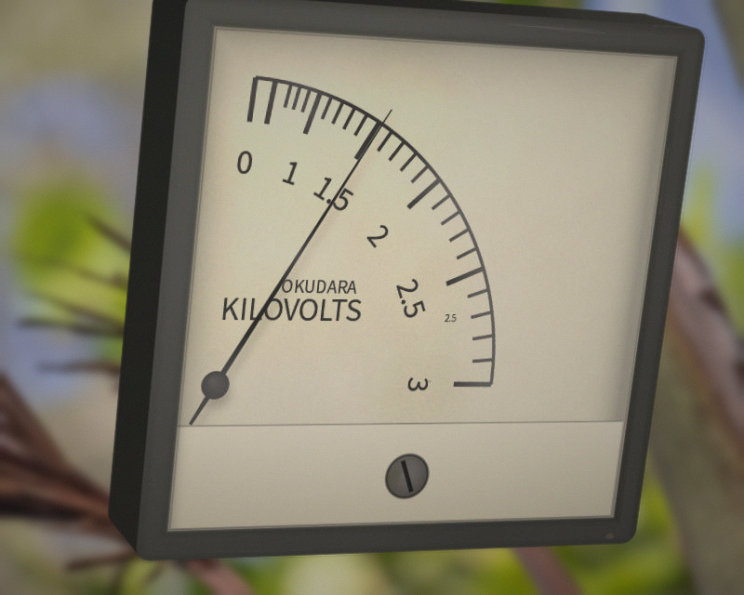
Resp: 1.5 kV
